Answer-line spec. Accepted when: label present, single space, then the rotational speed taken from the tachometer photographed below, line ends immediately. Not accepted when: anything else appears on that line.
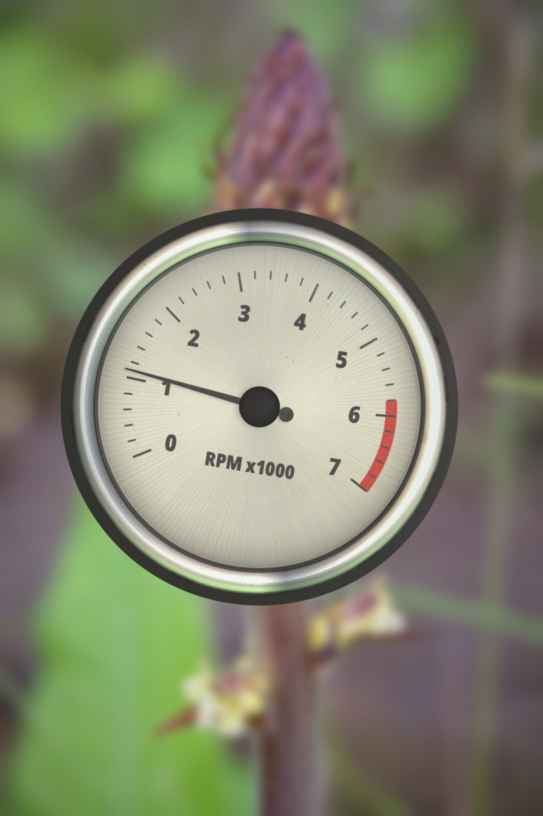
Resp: 1100 rpm
